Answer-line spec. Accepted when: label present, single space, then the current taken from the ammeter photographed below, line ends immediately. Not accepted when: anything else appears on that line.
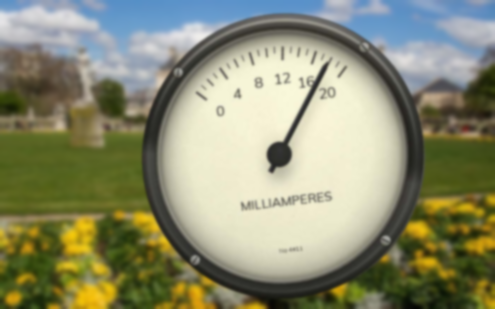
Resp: 18 mA
